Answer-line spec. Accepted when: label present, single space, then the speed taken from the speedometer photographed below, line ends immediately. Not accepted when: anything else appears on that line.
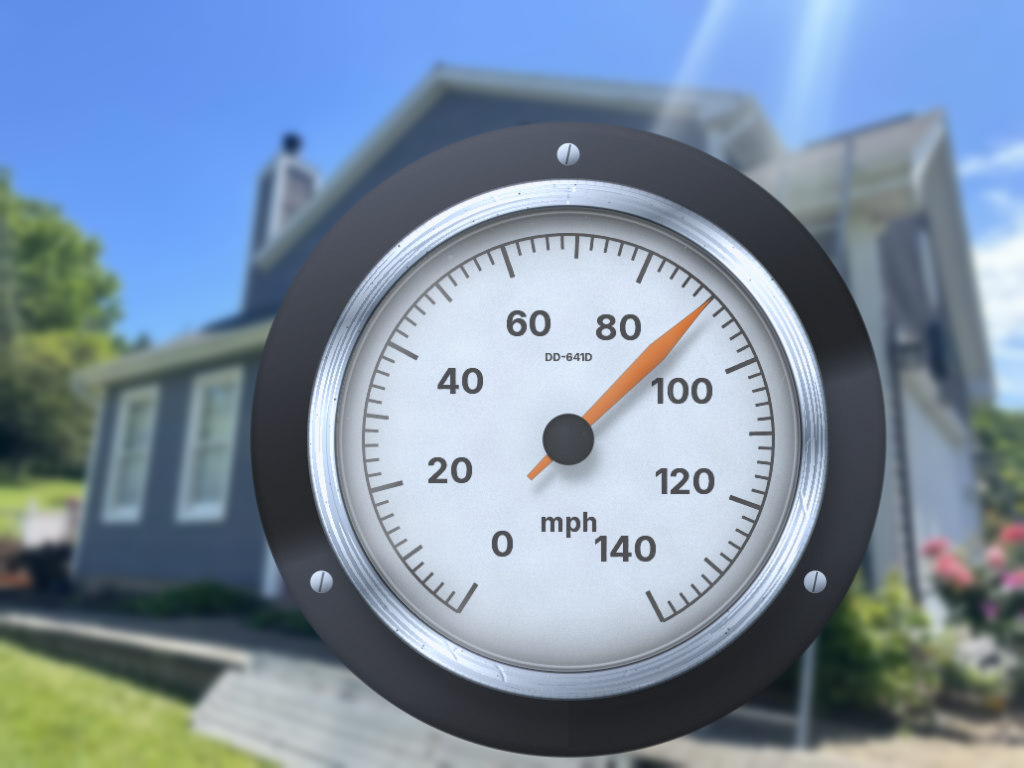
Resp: 90 mph
